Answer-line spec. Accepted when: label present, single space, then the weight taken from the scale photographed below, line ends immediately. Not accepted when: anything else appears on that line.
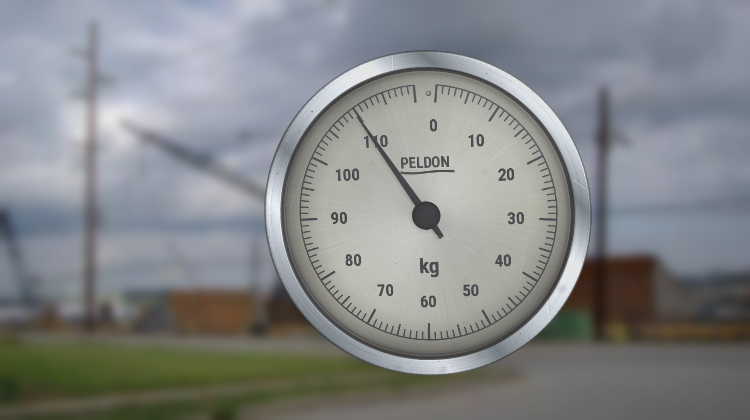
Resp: 110 kg
